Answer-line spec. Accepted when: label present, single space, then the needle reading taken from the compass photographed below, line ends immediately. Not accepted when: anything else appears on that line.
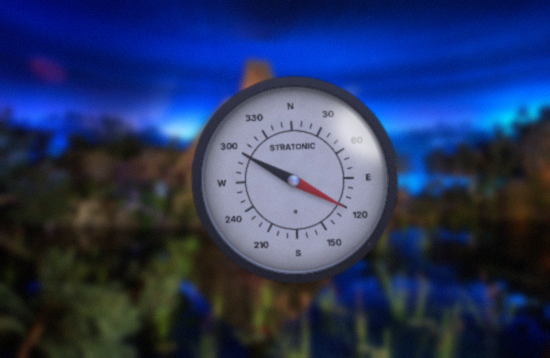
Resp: 120 °
